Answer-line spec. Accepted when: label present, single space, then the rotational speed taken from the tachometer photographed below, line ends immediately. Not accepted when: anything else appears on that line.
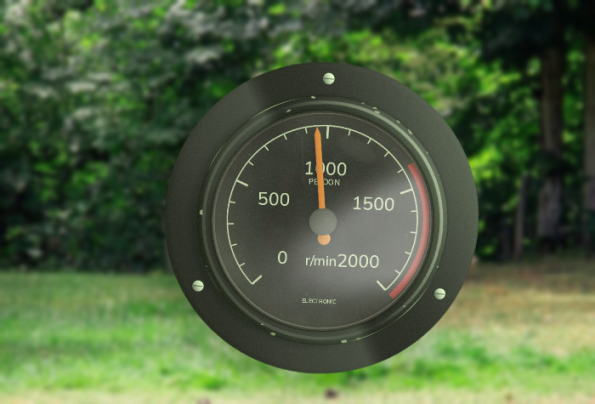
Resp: 950 rpm
